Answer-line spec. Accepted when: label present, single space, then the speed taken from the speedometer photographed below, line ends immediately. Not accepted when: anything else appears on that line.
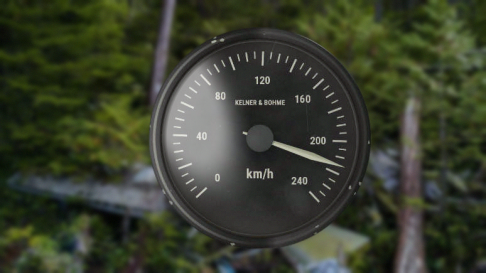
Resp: 215 km/h
